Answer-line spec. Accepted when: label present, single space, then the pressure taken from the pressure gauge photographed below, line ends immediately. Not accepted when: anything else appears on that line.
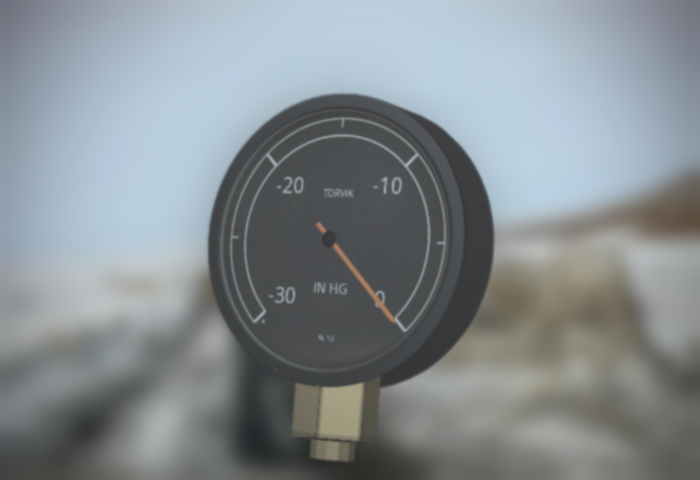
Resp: 0 inHg
